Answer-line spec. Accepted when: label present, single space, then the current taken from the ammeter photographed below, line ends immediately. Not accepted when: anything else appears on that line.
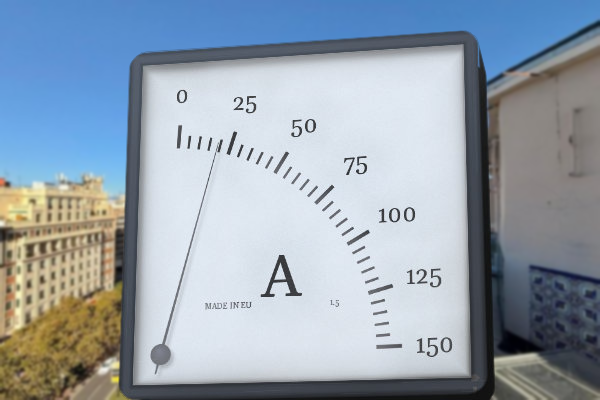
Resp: 20 A
